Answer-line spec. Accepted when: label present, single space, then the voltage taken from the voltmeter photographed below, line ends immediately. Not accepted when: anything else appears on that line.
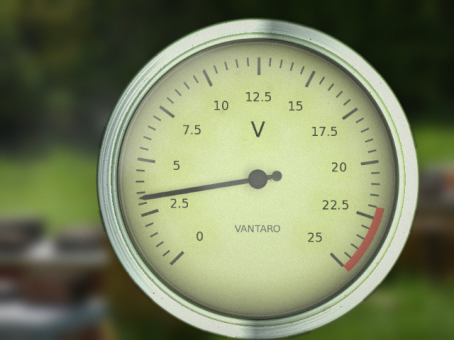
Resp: 3.25 V
